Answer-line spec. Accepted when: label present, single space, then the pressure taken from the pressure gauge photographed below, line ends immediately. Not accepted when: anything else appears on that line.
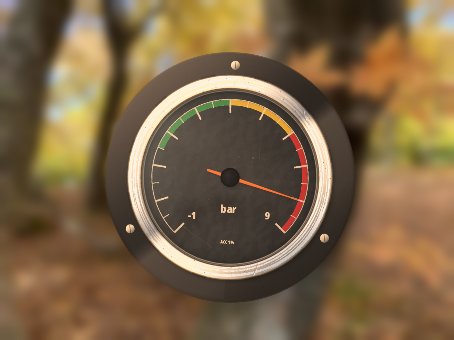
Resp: 8 bar
